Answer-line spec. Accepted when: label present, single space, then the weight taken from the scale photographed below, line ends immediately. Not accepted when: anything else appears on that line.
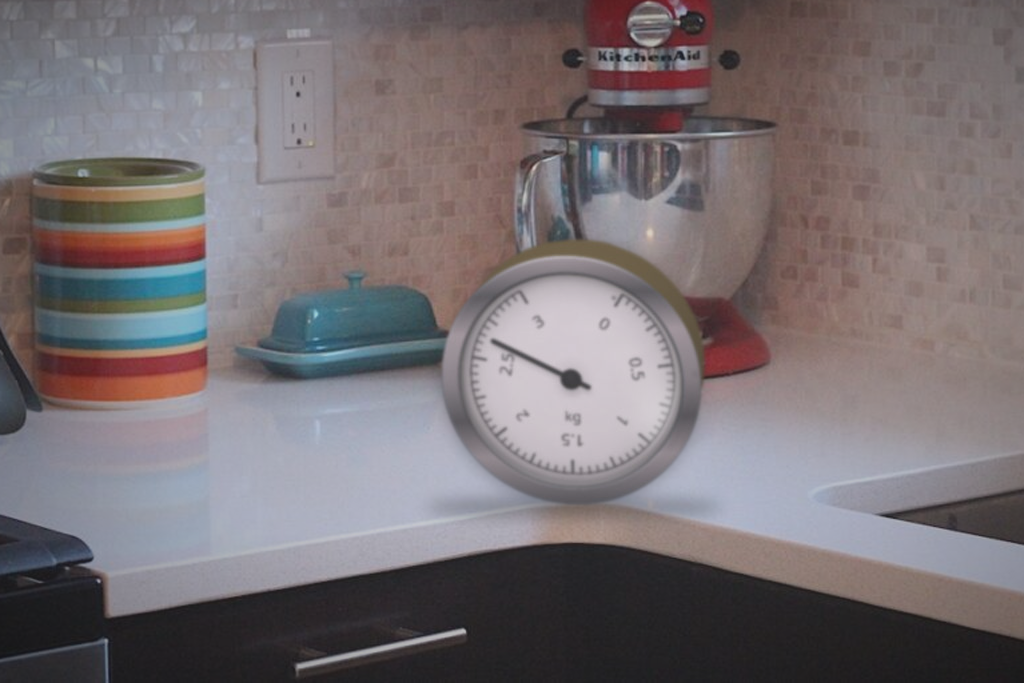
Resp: 2.65 kg
